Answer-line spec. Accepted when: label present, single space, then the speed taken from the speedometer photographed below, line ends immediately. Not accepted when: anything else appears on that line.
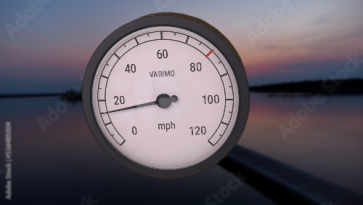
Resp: 15 mph
